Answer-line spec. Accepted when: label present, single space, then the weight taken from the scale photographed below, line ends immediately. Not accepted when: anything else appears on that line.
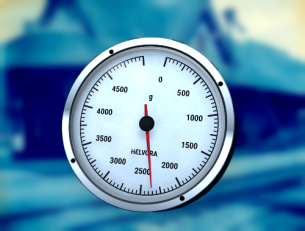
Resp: 2350 g
